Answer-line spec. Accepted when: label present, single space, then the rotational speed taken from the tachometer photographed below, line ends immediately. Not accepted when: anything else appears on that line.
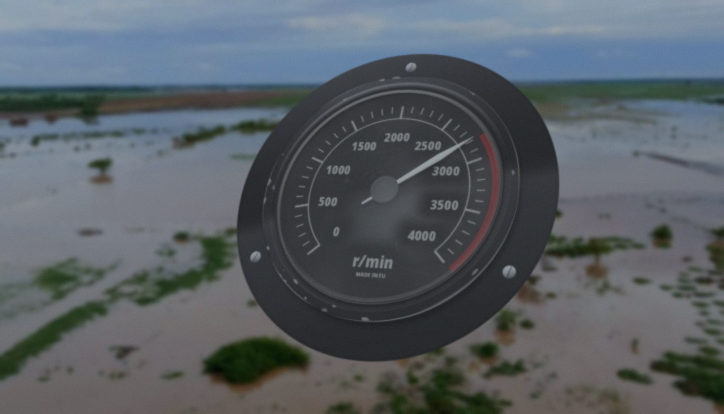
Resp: 2800 rpm
